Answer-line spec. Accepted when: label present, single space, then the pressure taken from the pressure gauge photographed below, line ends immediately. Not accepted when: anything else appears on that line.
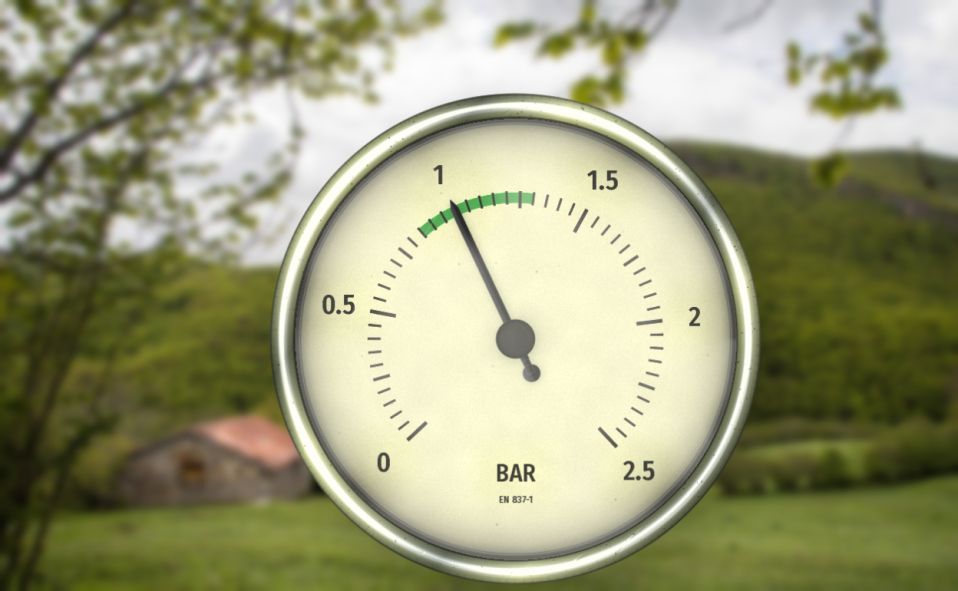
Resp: 1 bar
